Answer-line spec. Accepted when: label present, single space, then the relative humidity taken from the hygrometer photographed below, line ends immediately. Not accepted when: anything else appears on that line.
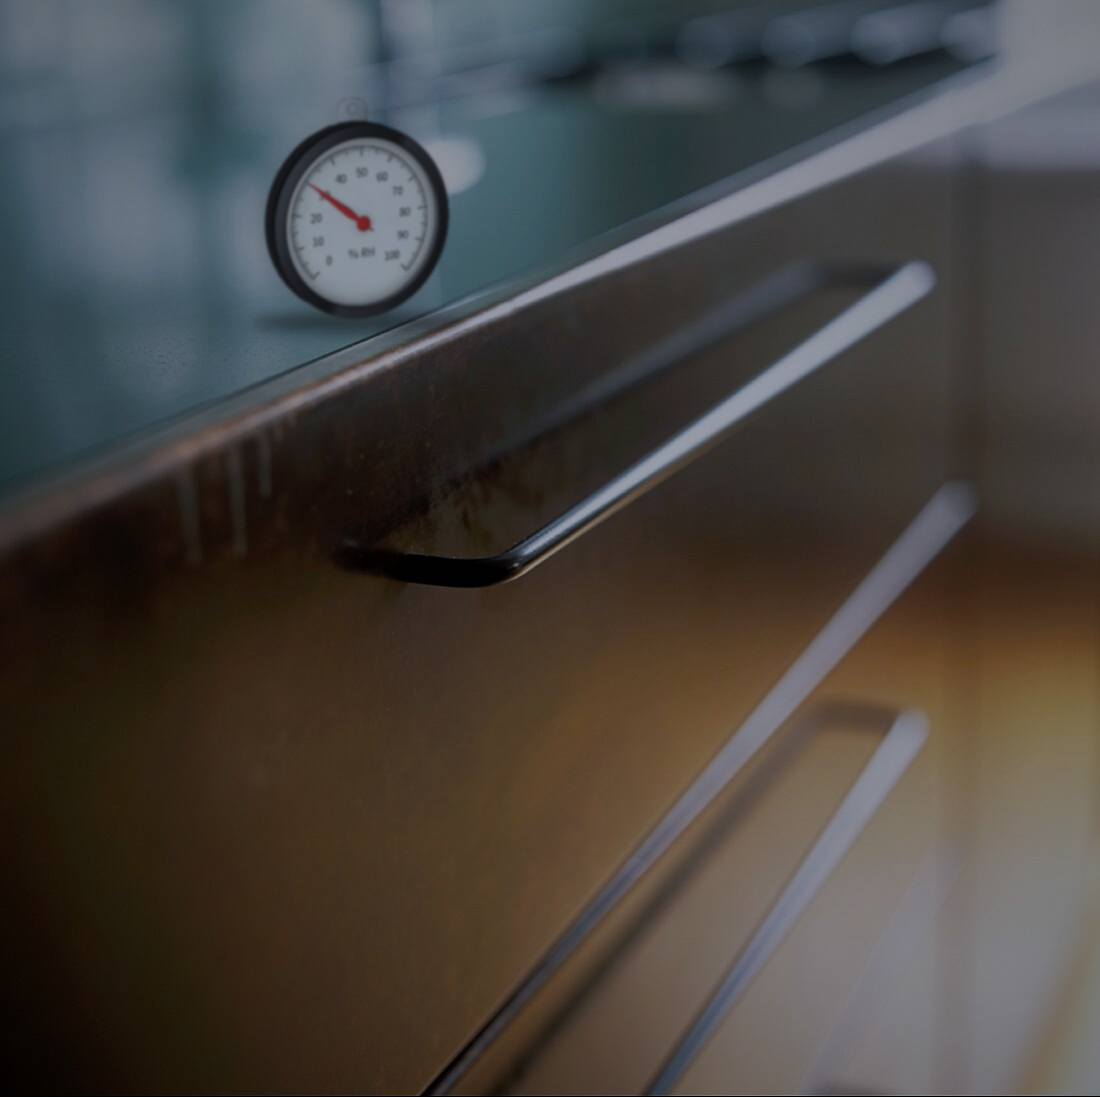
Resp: 30 %
